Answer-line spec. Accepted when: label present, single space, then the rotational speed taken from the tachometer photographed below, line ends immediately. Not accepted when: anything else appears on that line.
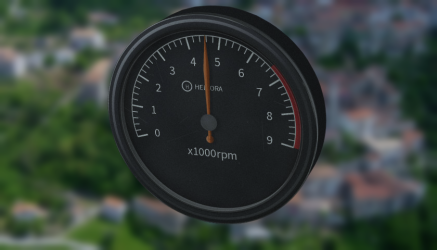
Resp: 4600 rpm
